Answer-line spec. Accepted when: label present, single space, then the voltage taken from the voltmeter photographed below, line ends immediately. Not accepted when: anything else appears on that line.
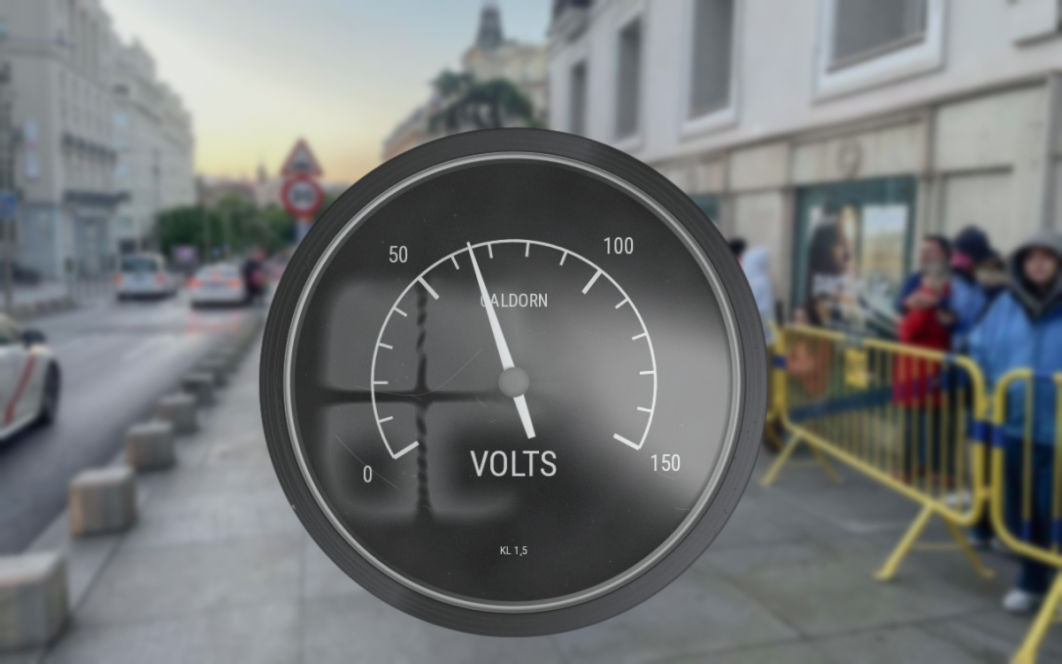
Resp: 65 V
